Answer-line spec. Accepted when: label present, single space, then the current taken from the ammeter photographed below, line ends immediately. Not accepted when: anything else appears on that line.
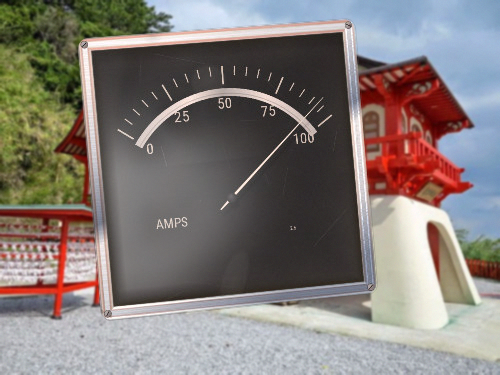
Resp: 92.5 A
